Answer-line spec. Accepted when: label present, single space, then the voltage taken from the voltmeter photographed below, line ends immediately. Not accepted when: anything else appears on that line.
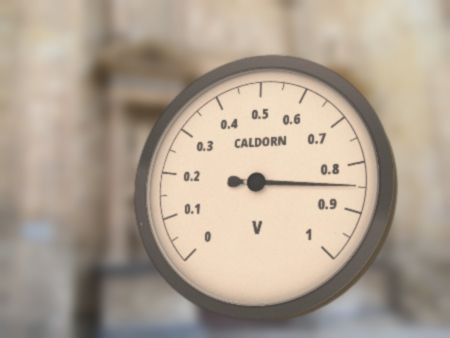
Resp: 0.85 V
